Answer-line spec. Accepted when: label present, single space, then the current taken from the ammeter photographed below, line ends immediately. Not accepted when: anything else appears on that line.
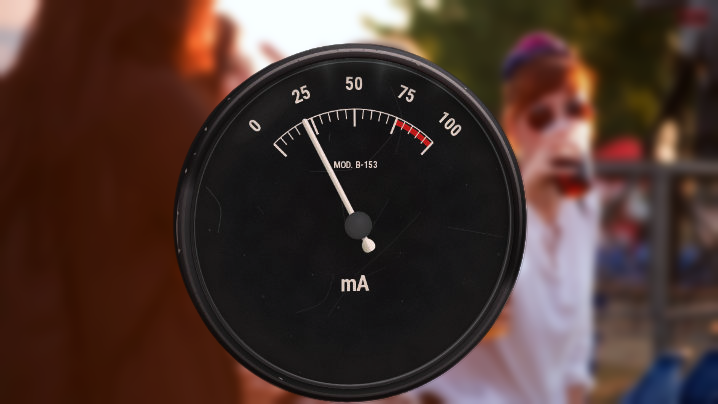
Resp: 20 mA
